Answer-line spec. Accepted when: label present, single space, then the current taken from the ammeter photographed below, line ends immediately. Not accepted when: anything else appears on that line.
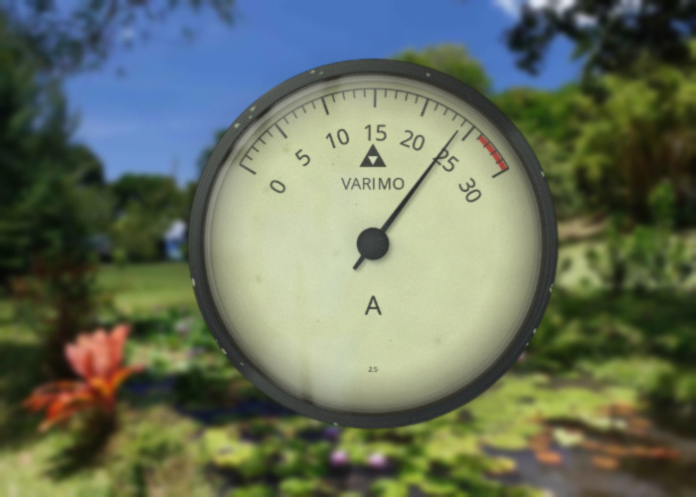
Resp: 24 A
